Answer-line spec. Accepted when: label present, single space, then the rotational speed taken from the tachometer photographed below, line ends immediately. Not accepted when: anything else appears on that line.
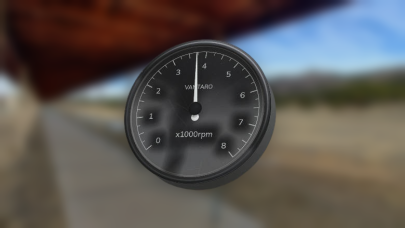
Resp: 3750 rpm
